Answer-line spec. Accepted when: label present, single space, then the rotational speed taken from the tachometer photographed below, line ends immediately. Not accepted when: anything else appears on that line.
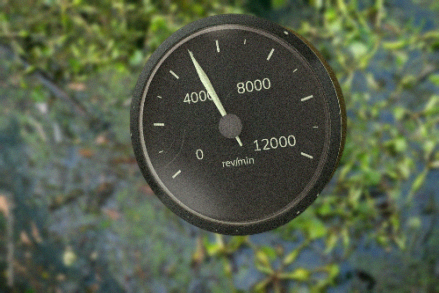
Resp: 5000 rpm
